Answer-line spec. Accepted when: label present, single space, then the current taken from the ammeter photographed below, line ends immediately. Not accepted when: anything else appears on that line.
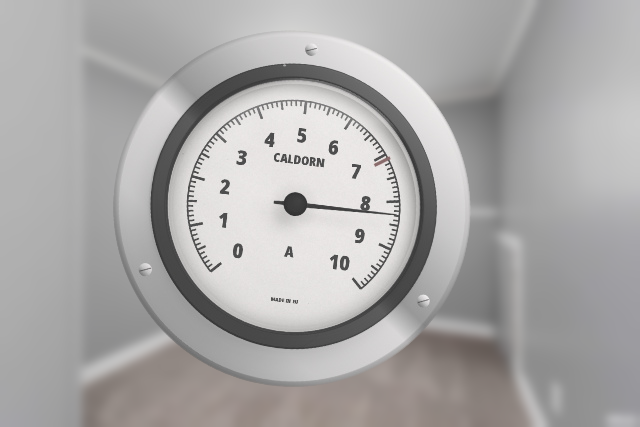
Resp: 8.3 A
